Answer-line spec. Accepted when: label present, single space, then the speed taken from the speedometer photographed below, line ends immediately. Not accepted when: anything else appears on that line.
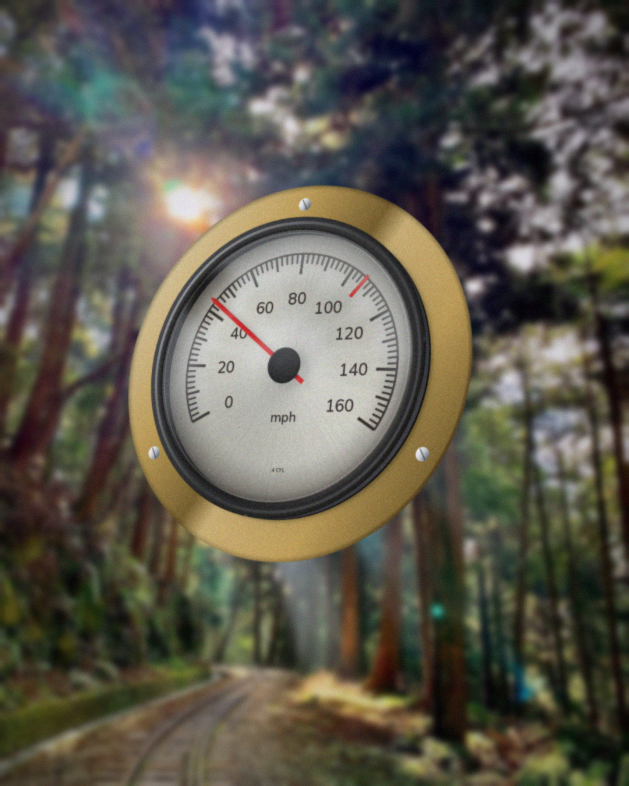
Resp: 44 mph
